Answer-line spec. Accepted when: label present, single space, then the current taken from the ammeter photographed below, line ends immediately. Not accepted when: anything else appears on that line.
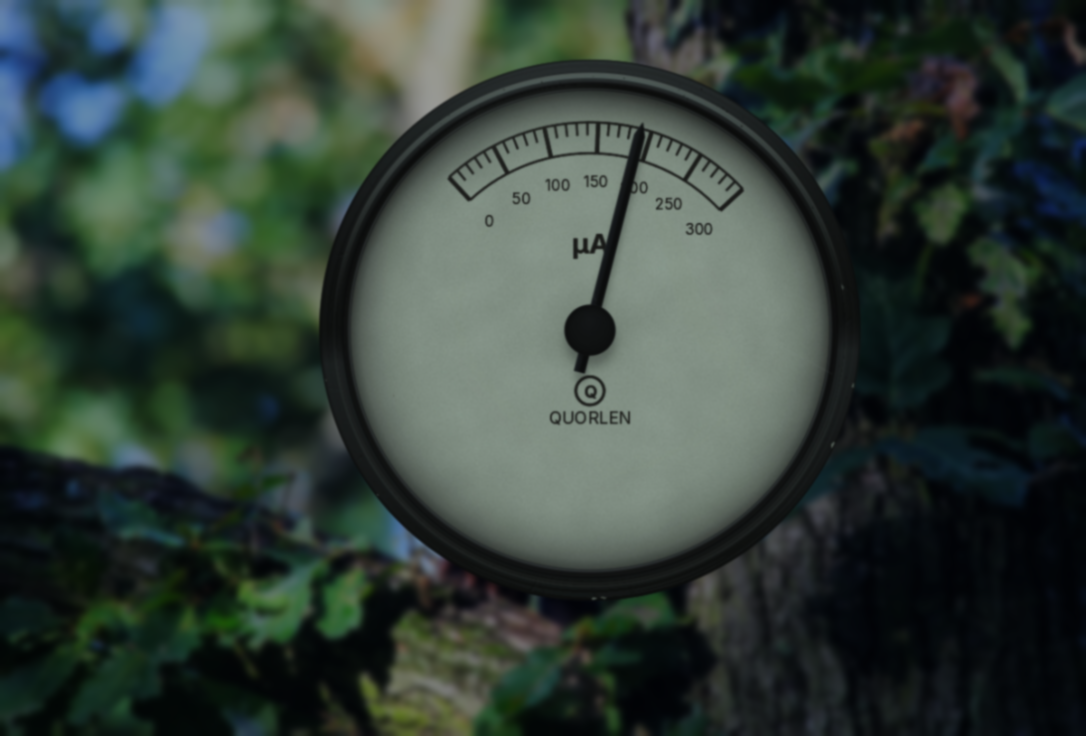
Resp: 190 µA
